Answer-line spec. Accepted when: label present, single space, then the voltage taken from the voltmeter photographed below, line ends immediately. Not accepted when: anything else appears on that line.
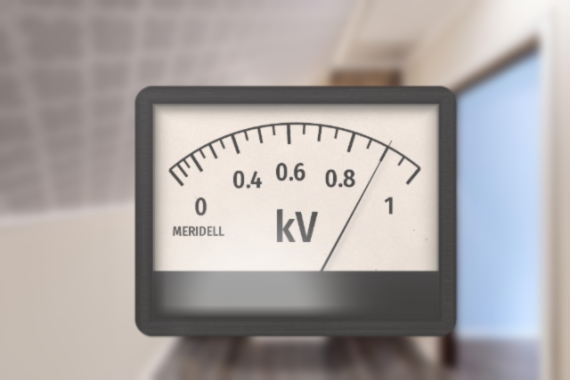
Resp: 0.9 kV
